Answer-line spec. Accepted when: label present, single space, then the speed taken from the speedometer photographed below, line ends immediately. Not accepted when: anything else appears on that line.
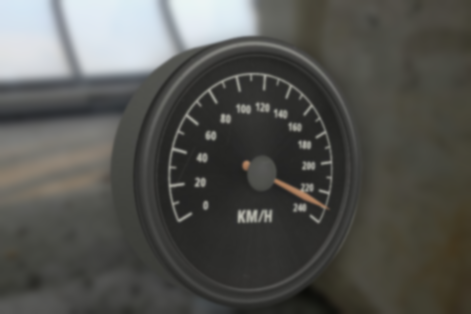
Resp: 230 km/h
